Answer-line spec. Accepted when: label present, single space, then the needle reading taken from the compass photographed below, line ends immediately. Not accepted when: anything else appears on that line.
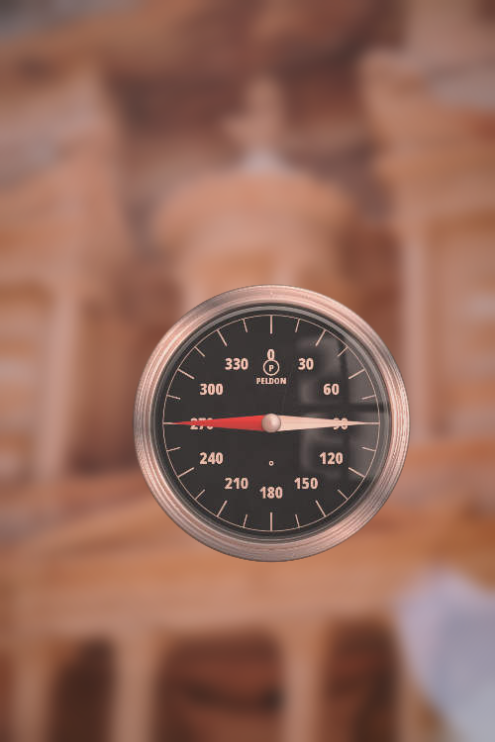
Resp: 270 °
